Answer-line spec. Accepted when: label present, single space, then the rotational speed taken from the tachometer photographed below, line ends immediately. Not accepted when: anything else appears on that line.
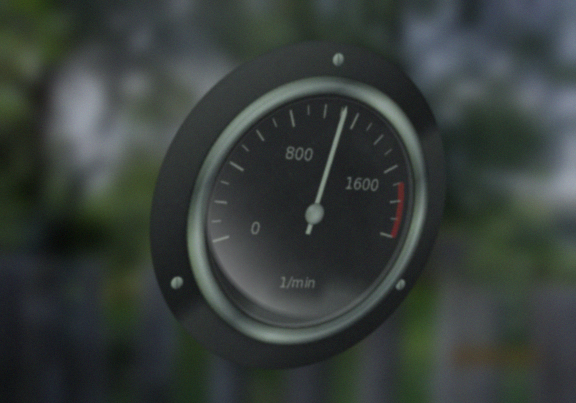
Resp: 1100 rpm
